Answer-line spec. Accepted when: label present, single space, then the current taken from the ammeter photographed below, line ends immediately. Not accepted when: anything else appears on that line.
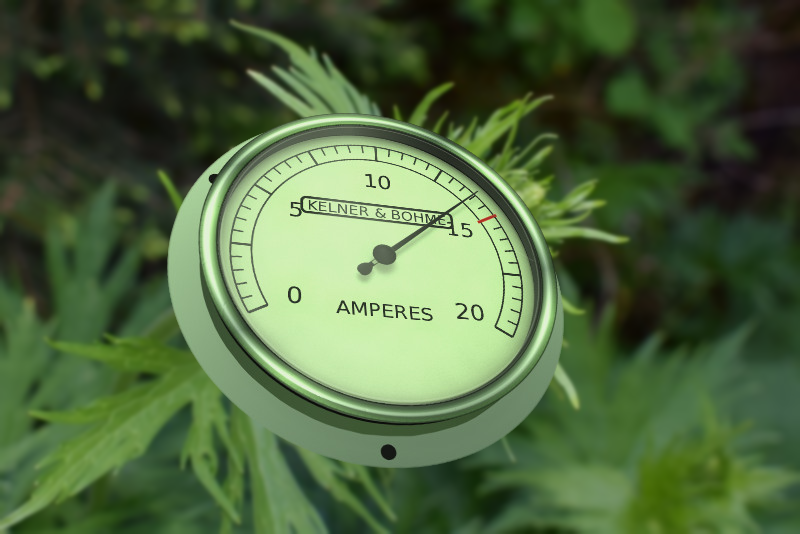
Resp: 14 A
